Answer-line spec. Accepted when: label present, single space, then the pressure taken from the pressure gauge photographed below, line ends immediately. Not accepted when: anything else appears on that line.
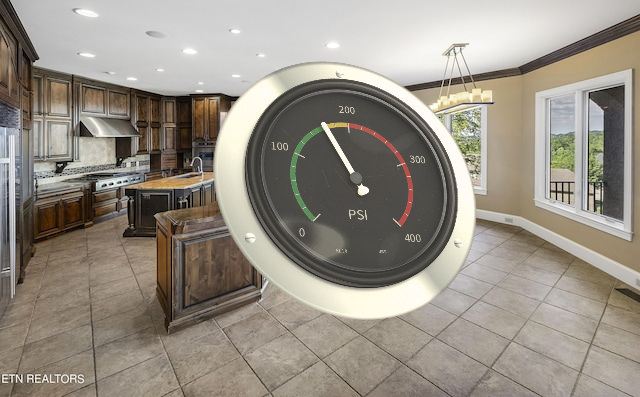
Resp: 160 psi
